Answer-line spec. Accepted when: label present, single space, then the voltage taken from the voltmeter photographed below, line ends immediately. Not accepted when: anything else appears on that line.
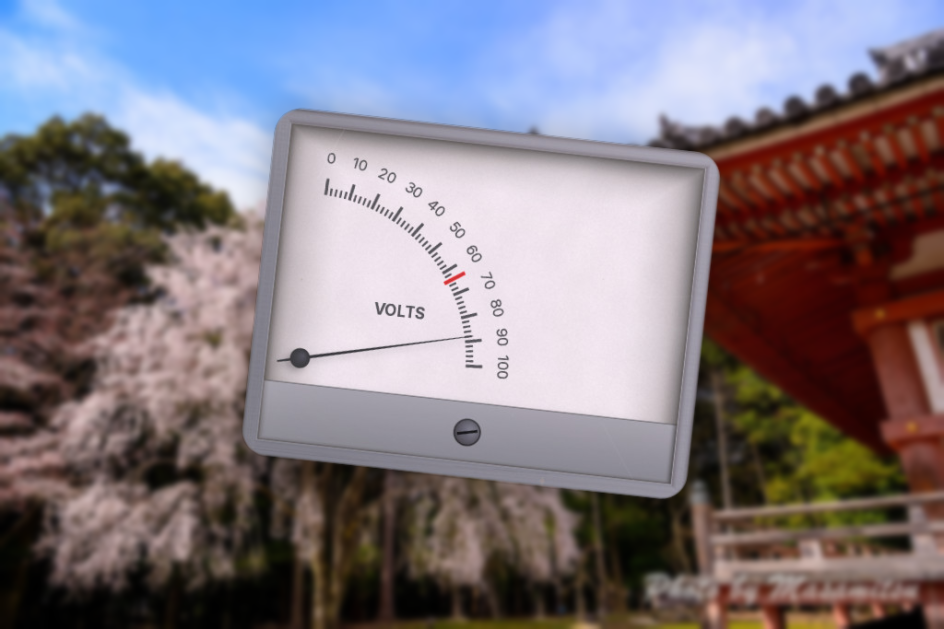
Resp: 88 V
